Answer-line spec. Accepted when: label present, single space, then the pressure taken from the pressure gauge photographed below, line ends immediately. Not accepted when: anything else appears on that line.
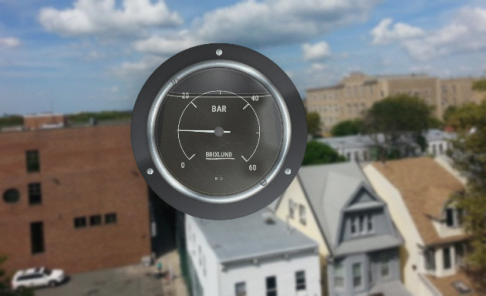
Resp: 10 bar
